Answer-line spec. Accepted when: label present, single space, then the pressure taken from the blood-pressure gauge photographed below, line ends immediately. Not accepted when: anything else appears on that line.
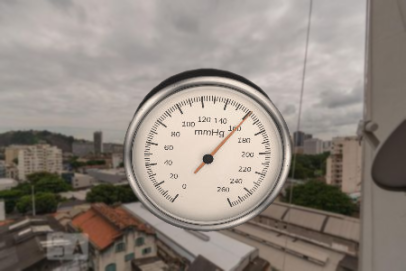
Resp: 160 mmHg
